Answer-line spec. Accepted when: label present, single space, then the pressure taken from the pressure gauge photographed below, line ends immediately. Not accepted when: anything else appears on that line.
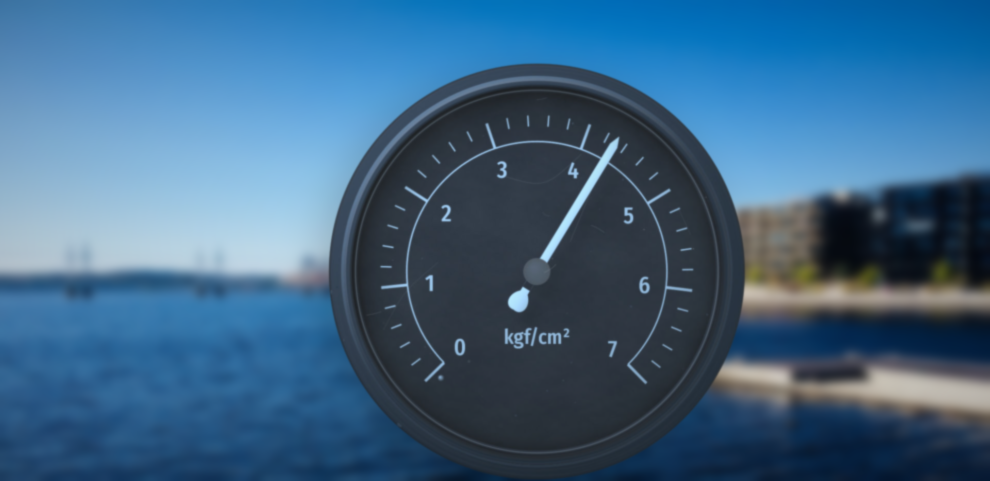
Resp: 4.3 kg/cm²
